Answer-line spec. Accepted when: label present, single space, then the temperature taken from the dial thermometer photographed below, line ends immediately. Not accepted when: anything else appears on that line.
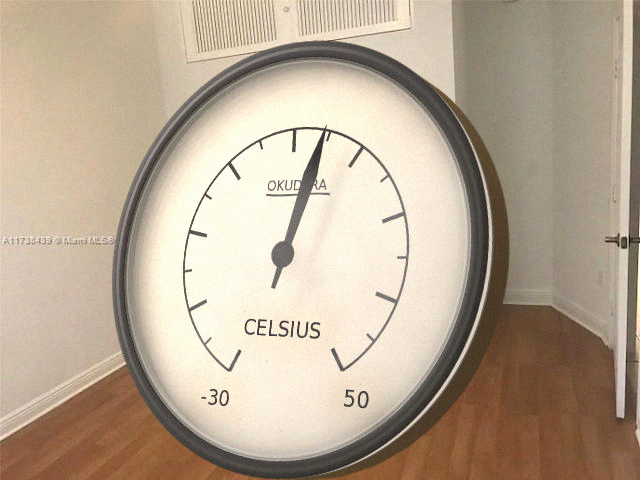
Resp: 15 °C
